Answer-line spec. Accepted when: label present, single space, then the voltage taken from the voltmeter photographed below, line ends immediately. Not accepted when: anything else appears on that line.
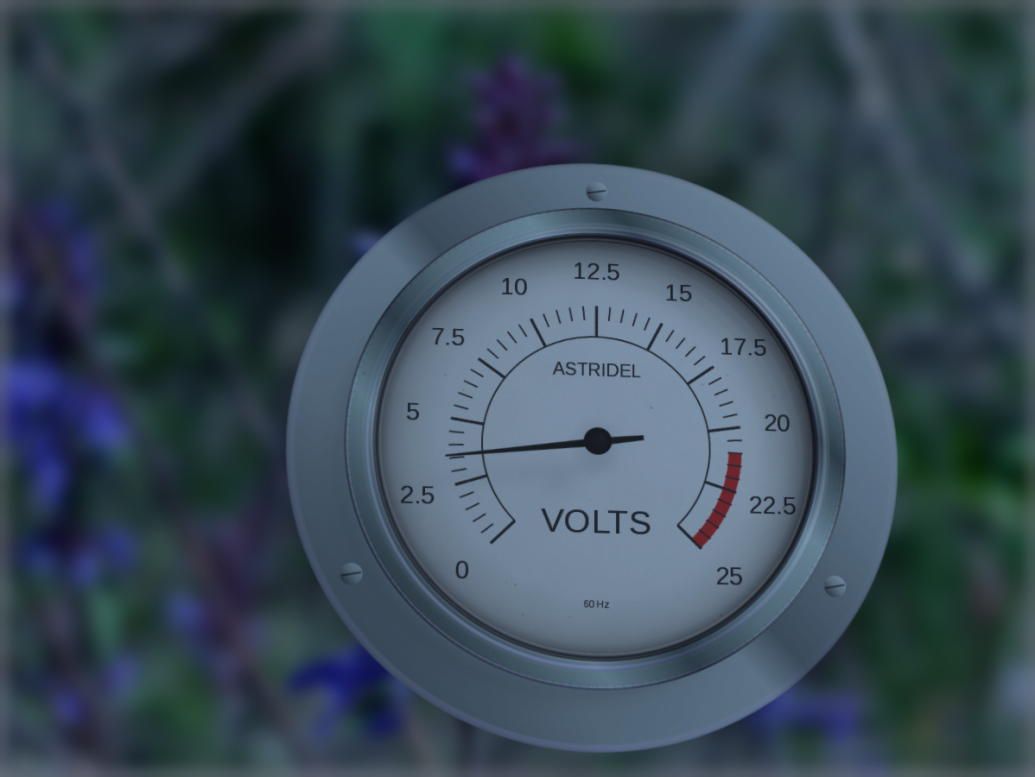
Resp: 3.5 V
